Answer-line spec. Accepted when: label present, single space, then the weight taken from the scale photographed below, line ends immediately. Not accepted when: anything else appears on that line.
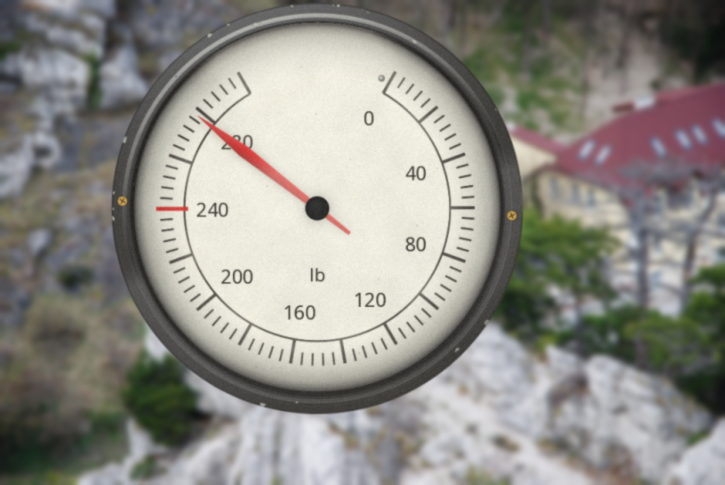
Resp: 278 lb
